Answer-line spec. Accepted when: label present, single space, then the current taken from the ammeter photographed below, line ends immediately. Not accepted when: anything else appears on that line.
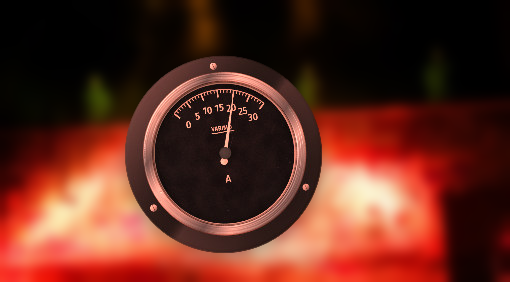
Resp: 20 A
